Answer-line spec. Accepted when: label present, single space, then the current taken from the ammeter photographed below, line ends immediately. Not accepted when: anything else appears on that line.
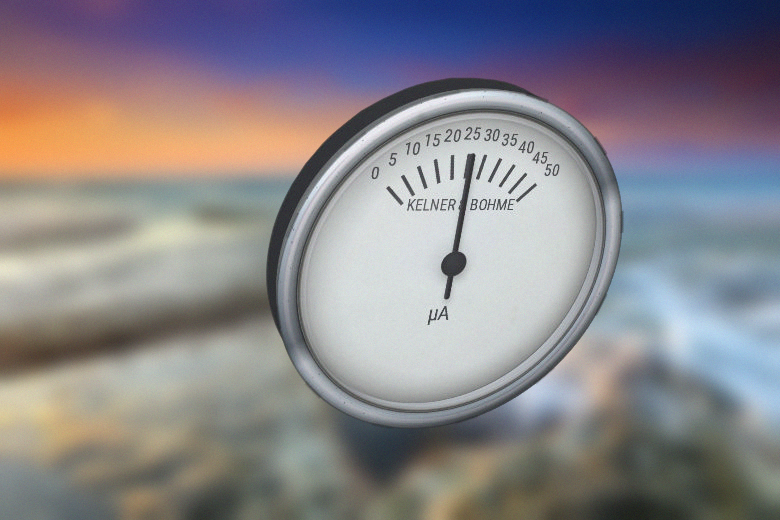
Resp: 25 µA
